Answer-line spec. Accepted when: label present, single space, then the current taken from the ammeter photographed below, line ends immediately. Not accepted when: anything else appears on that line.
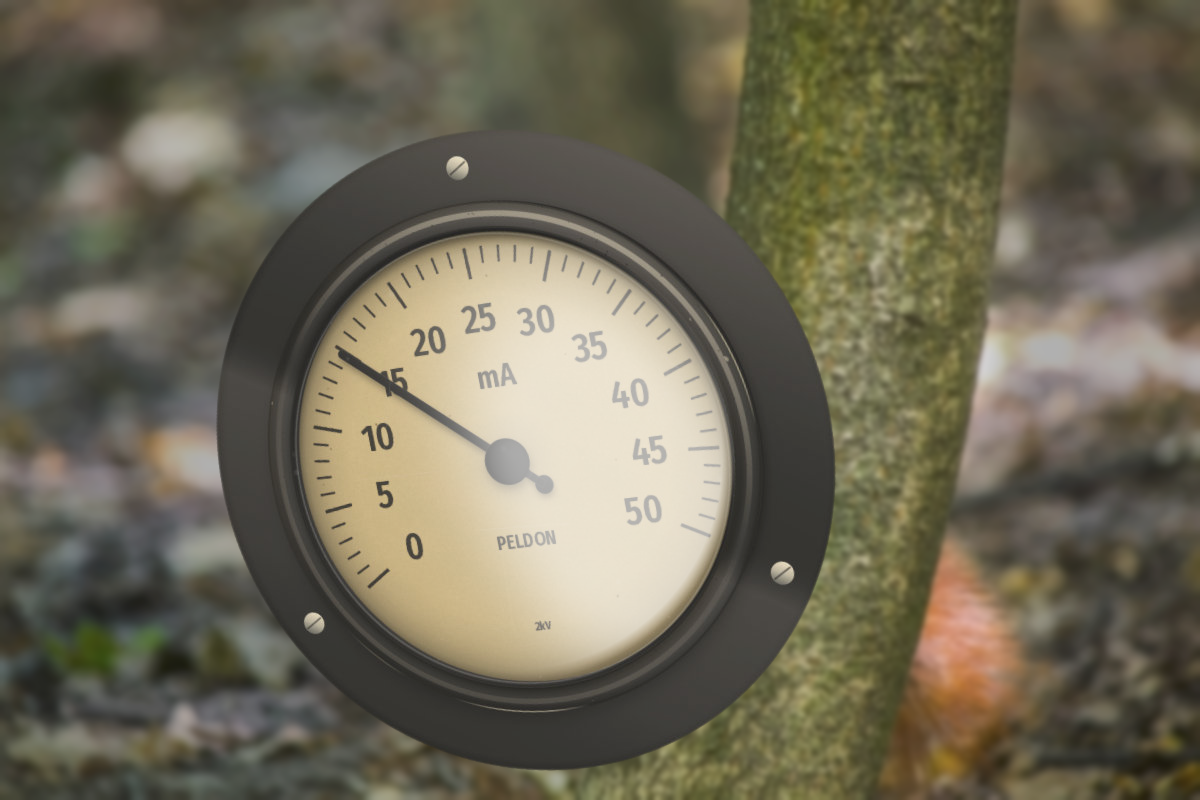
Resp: 15 mA
